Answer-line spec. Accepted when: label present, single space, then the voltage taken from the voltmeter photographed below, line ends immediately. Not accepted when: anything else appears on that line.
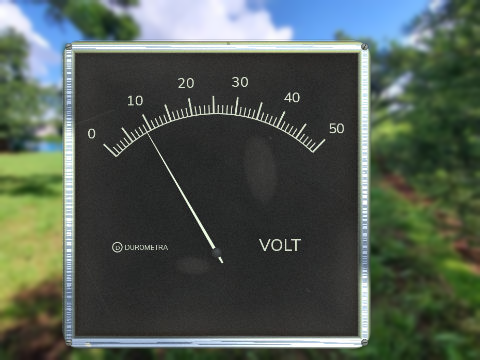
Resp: 9 V
